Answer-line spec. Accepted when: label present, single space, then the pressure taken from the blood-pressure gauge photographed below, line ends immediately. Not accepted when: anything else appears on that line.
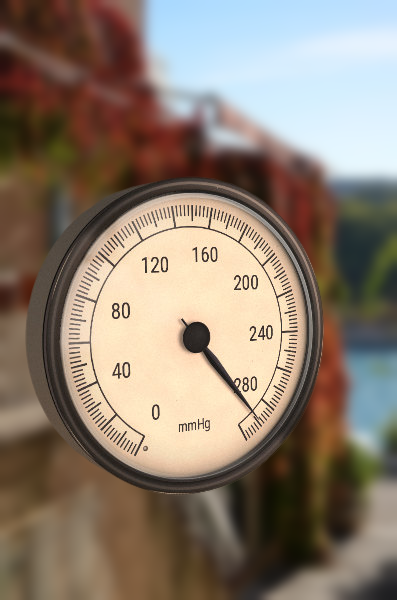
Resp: 290 mmHg
